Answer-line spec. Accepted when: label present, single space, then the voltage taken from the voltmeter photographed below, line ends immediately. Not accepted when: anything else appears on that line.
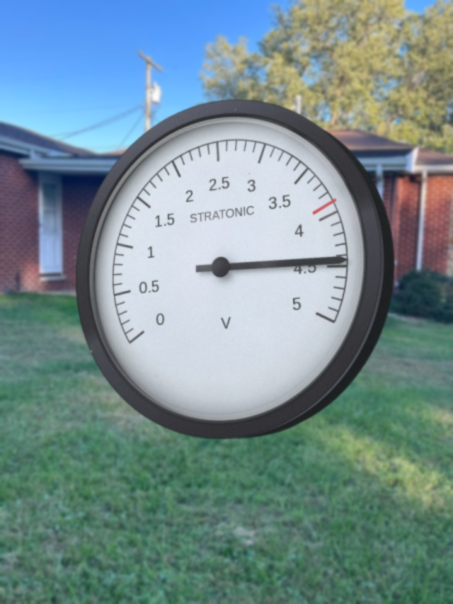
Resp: 4.45 V
